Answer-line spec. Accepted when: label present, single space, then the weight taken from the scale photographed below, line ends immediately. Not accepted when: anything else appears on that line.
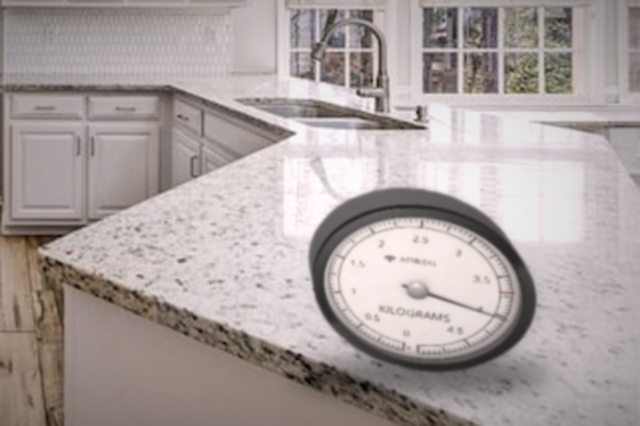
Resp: 4 kg
